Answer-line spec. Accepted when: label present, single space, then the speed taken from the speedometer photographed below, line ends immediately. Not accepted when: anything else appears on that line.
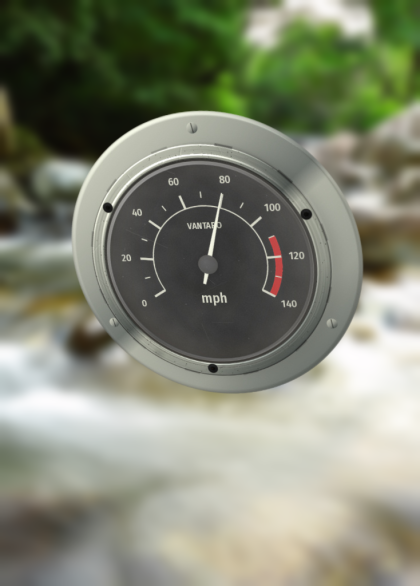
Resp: 80 mph
